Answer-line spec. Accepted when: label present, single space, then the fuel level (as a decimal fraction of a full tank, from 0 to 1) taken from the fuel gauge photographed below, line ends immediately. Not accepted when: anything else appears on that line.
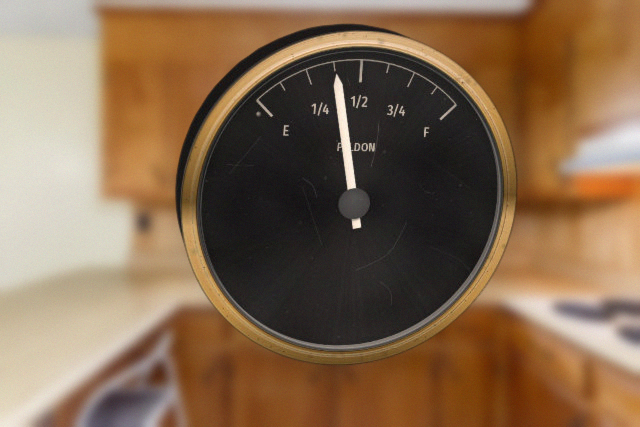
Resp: 0.375
